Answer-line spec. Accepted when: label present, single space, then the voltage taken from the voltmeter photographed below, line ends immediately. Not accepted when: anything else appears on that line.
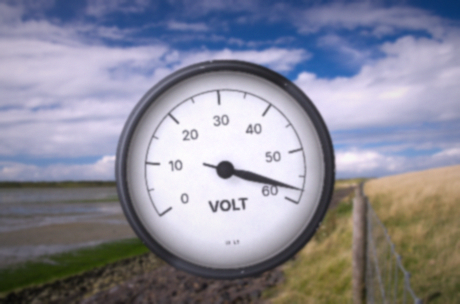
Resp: 57.5 V
